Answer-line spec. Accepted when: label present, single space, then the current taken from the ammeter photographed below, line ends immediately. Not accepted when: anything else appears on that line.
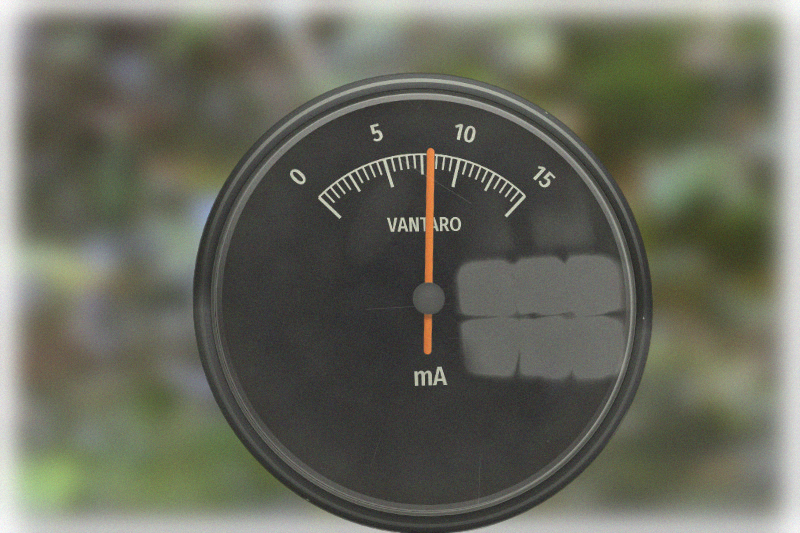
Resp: 8 mA
